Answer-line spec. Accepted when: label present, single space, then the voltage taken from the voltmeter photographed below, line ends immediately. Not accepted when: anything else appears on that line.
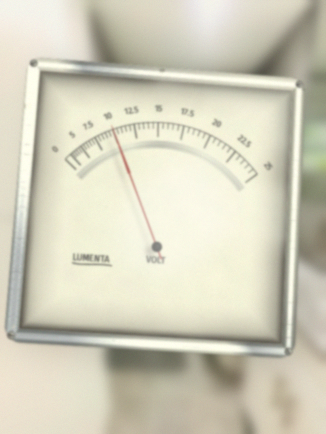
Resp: 10 V
